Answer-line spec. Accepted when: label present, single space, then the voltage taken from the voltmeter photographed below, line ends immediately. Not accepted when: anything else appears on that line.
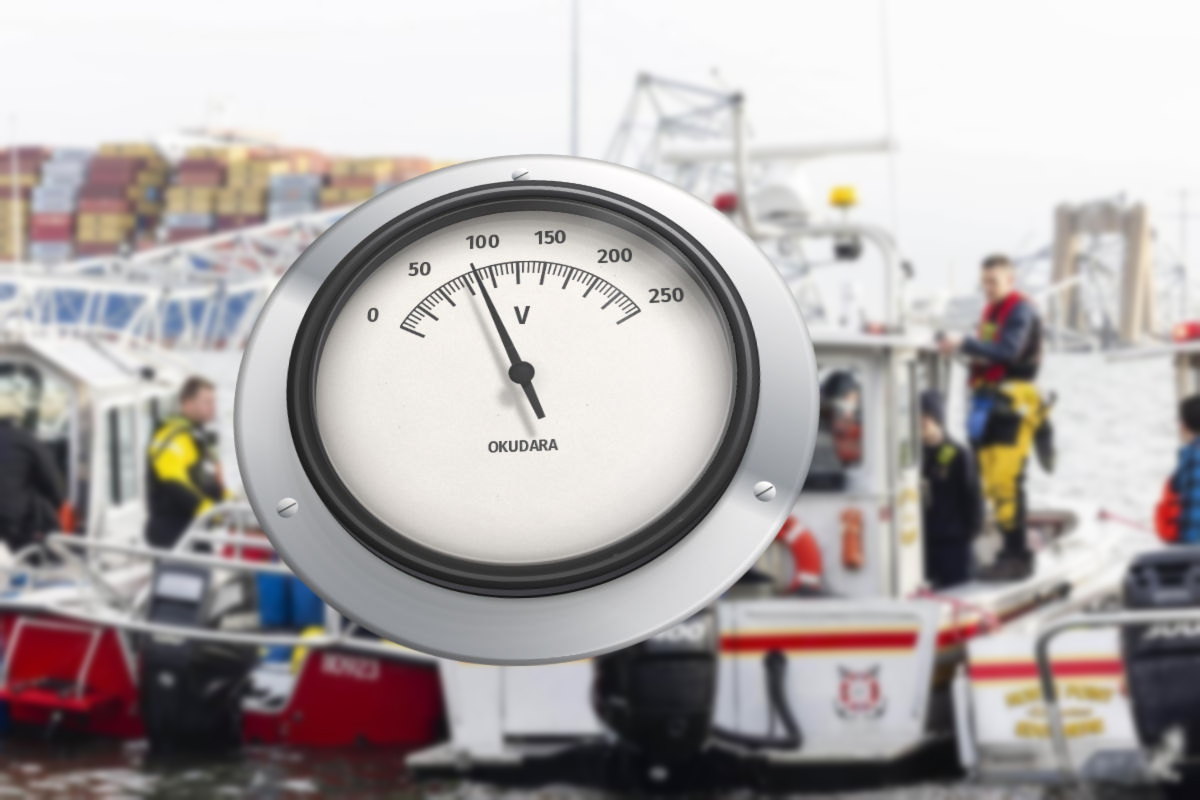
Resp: 85 V
